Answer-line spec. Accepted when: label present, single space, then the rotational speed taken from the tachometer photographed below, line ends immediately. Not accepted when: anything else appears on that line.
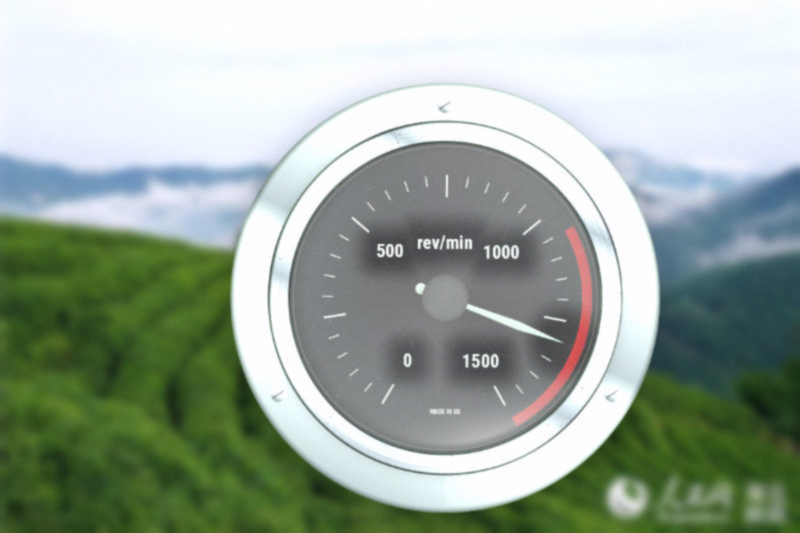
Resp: 1300 rpm
